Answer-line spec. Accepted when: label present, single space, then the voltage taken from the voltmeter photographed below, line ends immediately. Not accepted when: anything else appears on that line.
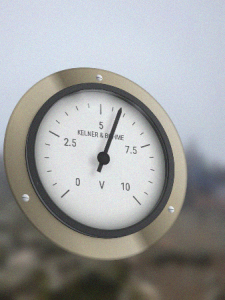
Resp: 5.75 V
